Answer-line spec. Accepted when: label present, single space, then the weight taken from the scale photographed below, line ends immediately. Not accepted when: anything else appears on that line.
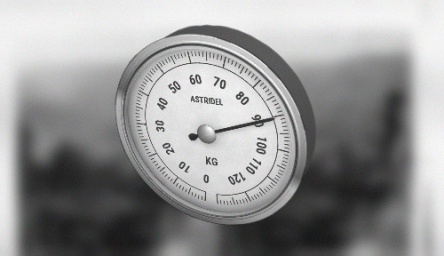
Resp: 90 kg
